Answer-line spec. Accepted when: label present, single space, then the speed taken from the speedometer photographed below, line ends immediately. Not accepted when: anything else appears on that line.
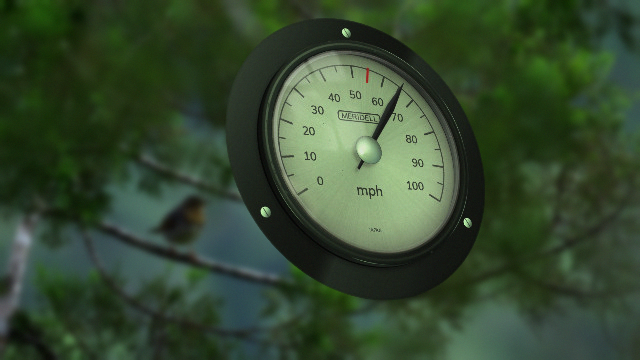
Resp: 65 mph
